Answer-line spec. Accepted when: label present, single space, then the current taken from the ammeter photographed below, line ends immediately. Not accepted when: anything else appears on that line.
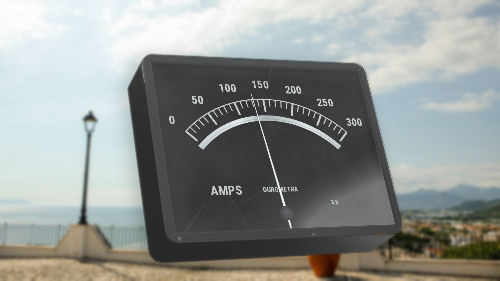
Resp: 130 A
